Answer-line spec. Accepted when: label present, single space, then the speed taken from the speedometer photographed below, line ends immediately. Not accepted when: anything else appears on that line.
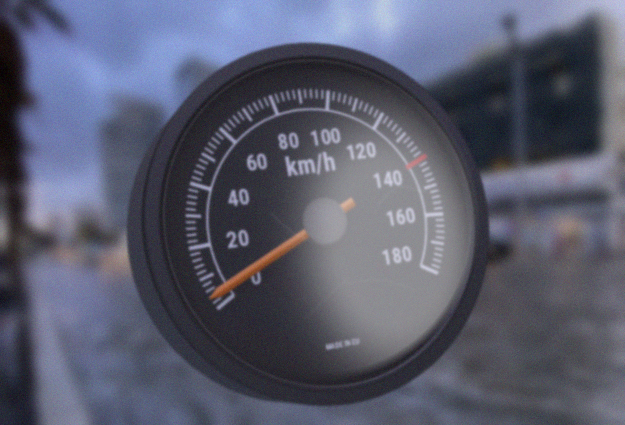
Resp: 4 km/h
